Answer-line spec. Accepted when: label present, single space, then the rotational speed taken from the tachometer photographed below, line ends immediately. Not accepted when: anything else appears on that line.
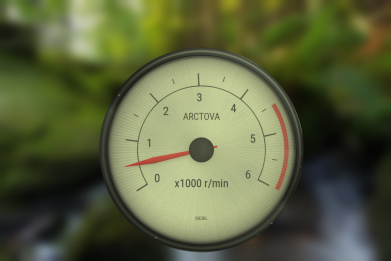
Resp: 500 rpm
